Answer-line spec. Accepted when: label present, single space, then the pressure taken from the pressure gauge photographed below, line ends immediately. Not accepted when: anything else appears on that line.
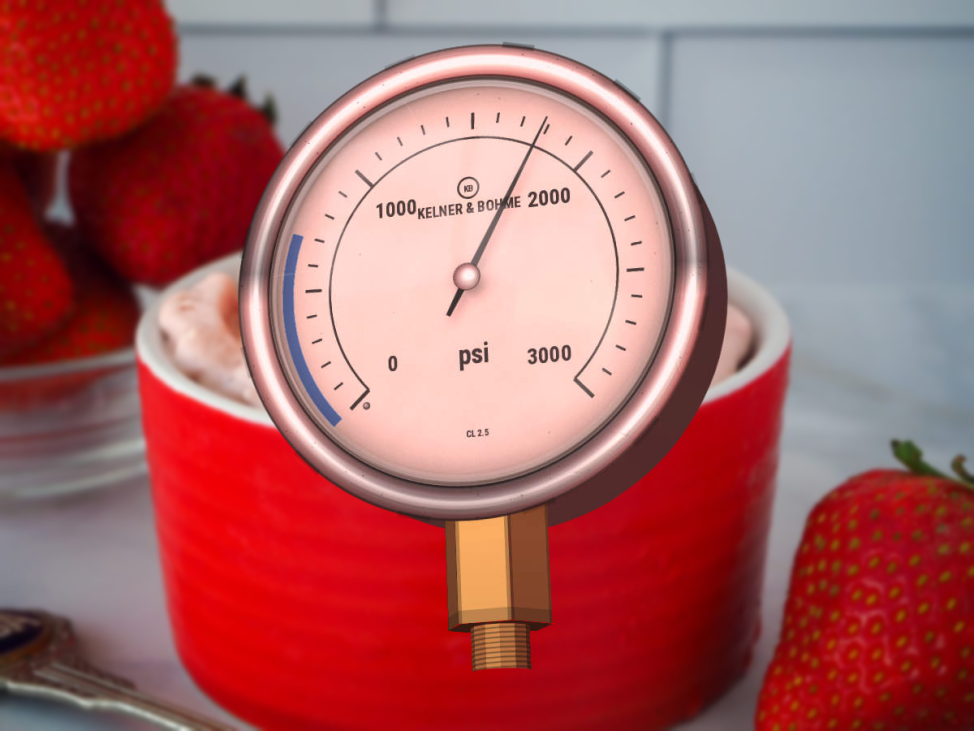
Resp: 1800 psi
